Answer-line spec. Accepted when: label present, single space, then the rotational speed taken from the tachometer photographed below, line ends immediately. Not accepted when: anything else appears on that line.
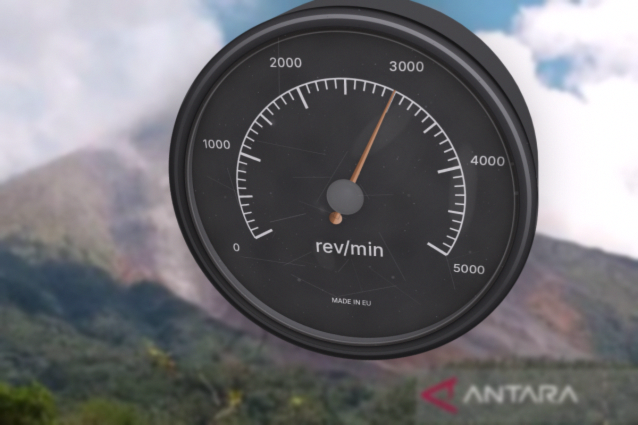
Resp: 3000 rpm
